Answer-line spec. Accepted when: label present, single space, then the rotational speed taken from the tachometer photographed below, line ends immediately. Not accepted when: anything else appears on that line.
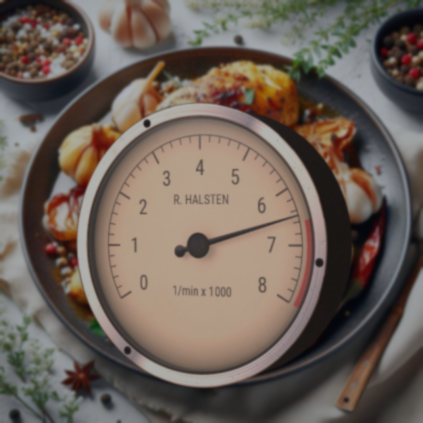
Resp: 6500 rpm
